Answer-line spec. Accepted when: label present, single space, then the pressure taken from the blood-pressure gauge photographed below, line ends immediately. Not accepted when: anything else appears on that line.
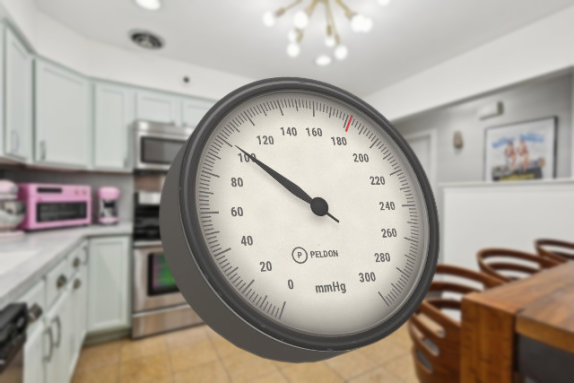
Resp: 100 mmHg
